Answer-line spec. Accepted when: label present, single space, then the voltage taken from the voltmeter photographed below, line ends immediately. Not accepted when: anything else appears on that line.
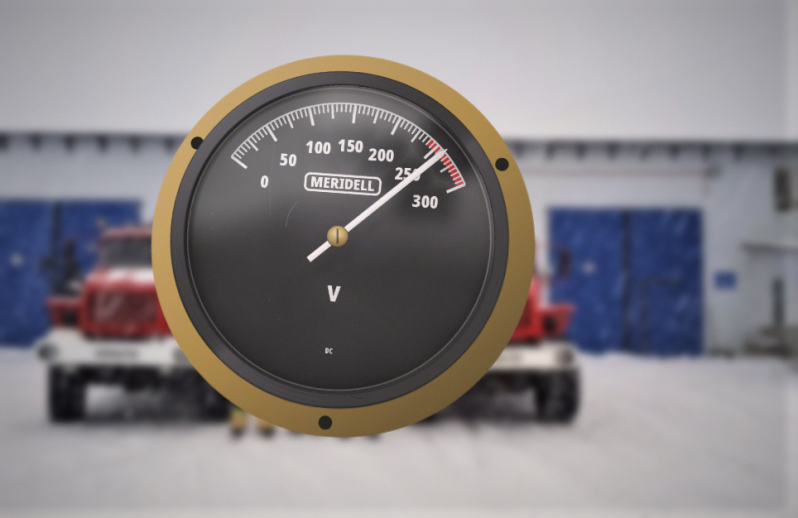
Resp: 260 V
